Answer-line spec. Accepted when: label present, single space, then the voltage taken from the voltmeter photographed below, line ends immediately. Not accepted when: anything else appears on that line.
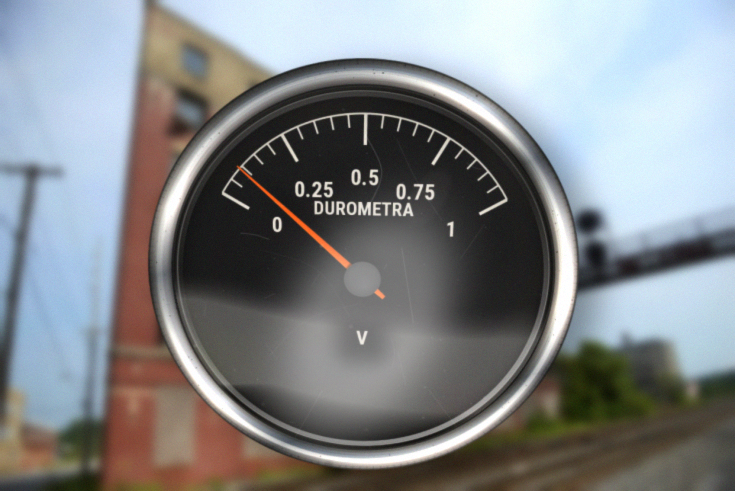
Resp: 0.1 V
